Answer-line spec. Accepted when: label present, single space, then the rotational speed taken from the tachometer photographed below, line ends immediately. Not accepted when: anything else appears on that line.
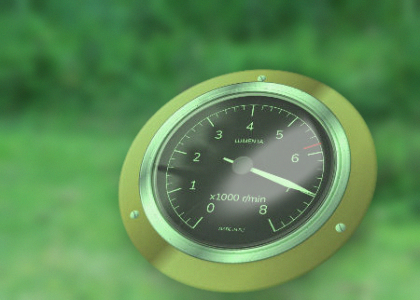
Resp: 7000 rpm
